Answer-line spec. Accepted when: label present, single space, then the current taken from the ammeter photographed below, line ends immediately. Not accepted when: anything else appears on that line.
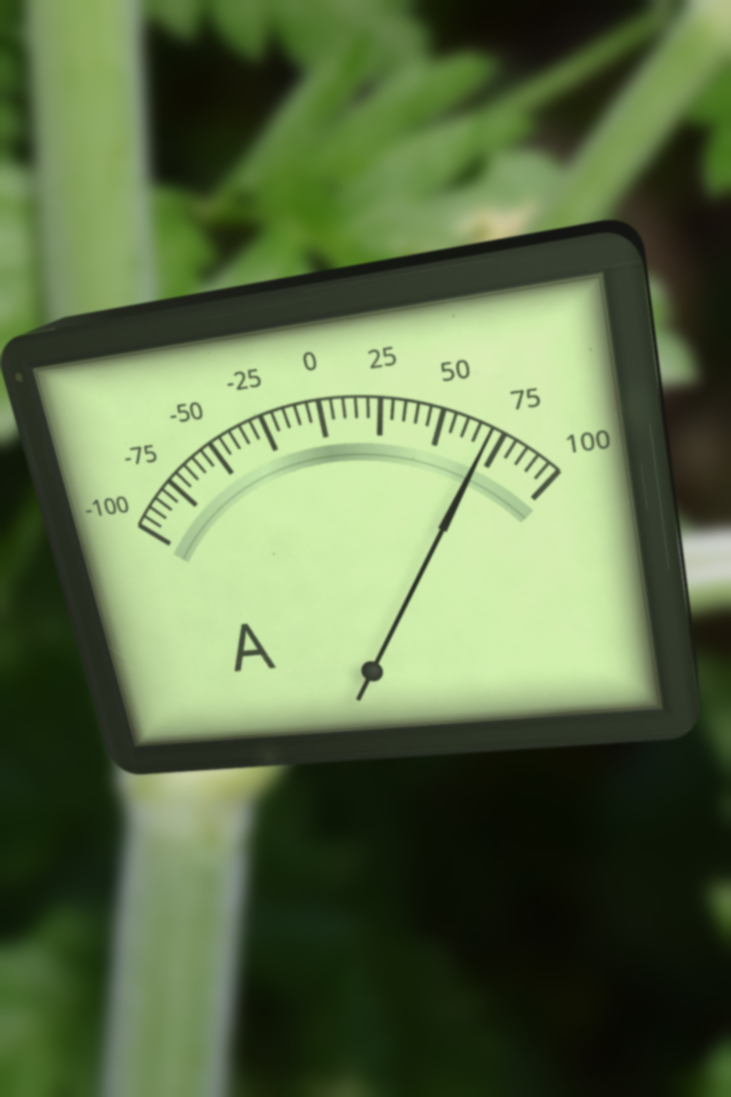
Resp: 70 A
